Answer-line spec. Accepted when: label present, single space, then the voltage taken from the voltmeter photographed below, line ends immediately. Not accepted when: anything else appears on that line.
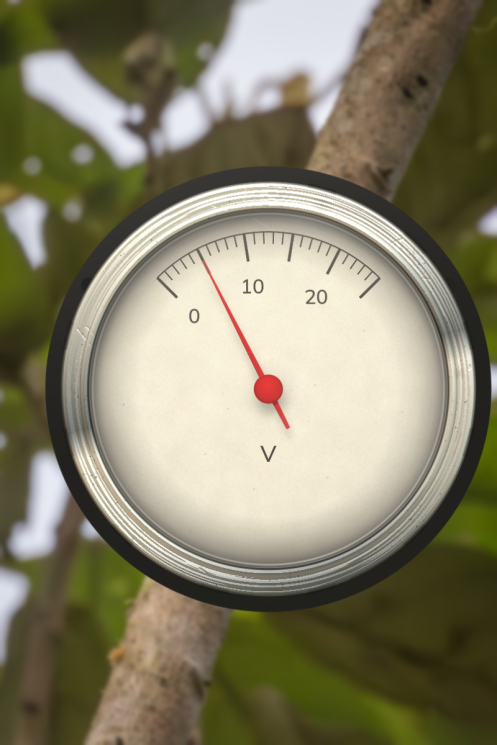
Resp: 5 V
